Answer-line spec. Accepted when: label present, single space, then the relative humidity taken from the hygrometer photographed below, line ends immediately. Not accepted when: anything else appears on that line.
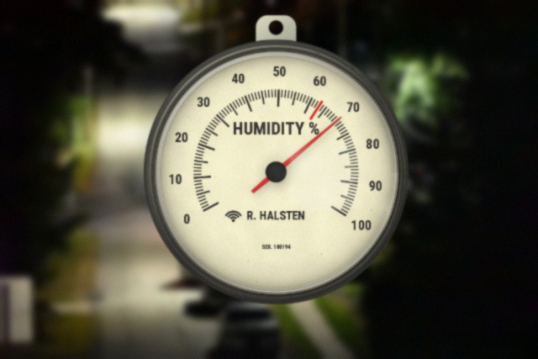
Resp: 70 %
